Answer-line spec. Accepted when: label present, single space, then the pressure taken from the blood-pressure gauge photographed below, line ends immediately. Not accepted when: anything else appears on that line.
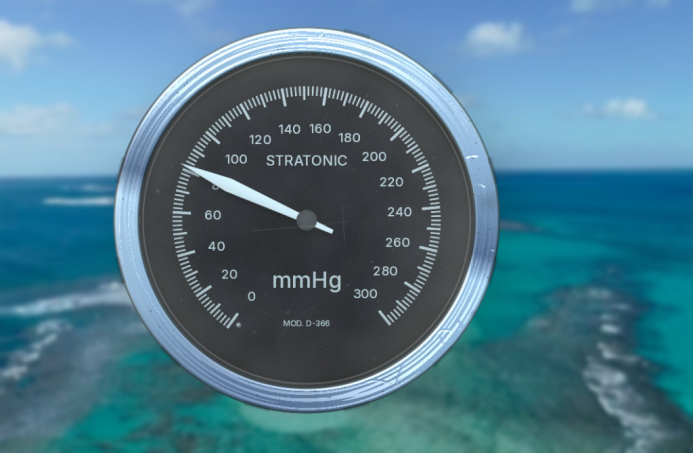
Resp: 82 mmHg
